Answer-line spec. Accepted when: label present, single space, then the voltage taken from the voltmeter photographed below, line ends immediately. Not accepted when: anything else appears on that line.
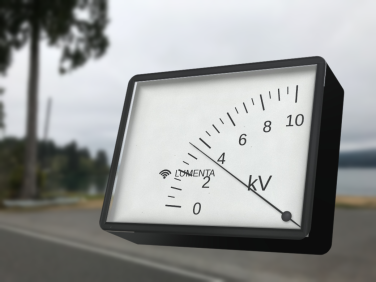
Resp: 3.5 kV
